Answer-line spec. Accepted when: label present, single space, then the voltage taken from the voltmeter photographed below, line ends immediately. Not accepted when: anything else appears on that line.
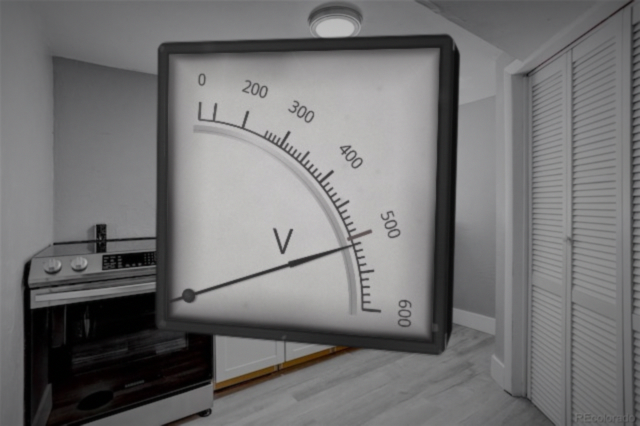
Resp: 510 V
